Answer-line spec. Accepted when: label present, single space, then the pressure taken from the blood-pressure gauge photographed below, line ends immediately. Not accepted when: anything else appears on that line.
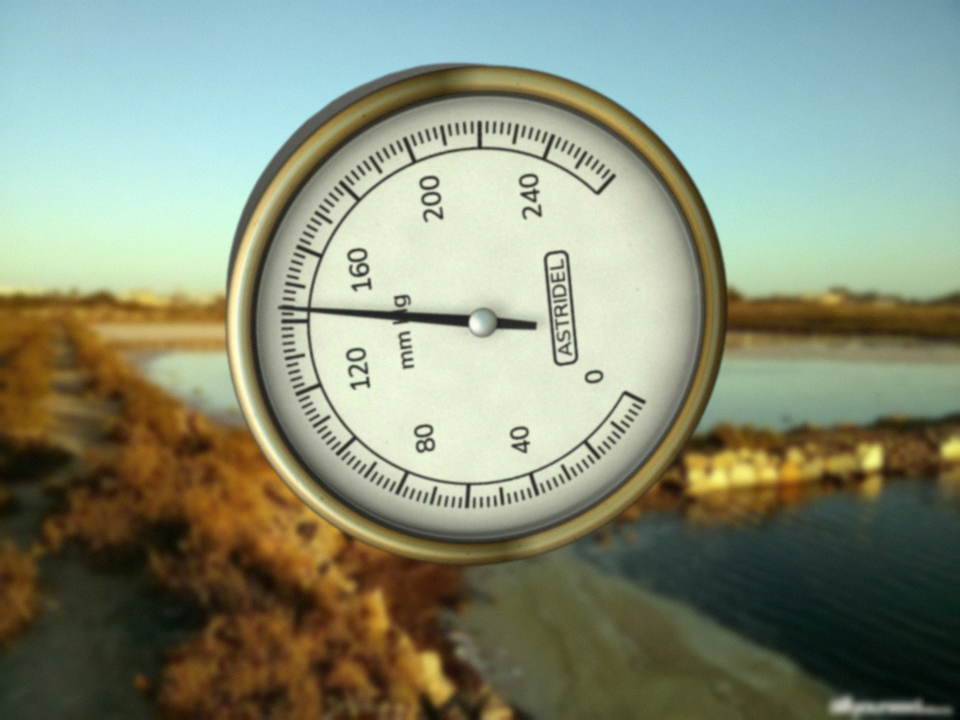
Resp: 144 mmHg
